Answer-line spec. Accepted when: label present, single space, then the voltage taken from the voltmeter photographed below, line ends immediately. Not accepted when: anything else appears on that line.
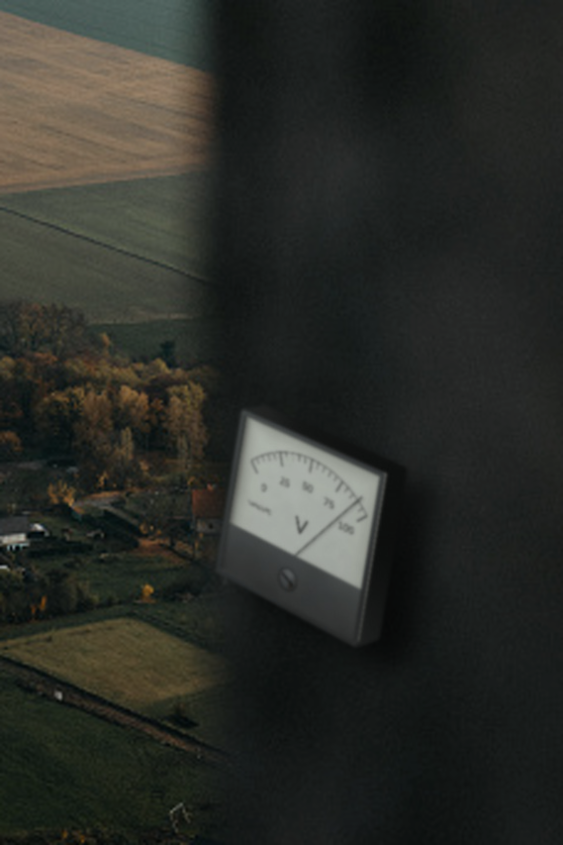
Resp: 90 V
